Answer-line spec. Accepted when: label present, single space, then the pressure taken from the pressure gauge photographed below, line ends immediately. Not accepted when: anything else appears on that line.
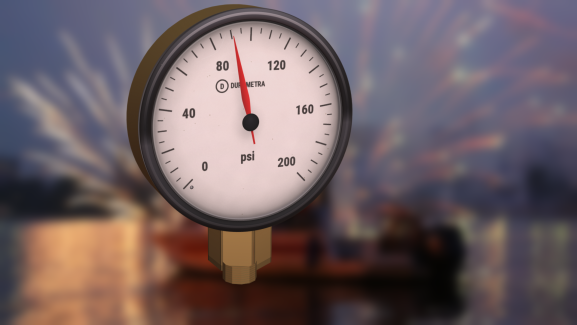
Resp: 90 psi
